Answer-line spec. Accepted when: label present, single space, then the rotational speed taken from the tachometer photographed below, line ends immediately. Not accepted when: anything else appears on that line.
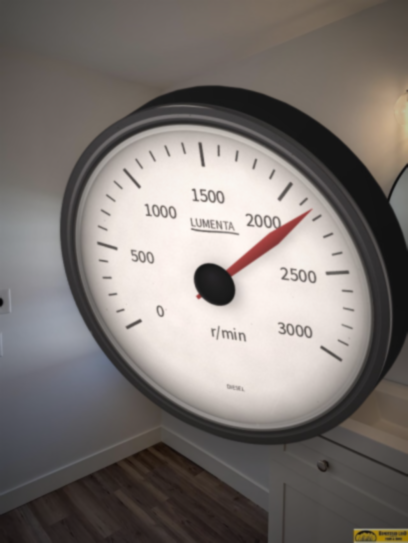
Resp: 2150 rpm
